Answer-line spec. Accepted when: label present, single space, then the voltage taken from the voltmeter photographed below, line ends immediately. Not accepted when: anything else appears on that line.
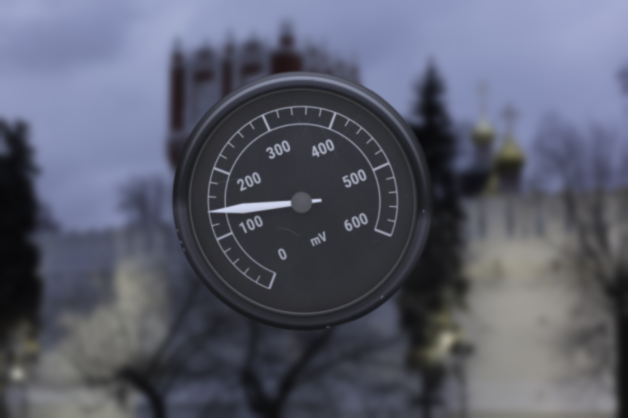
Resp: 140 mV
